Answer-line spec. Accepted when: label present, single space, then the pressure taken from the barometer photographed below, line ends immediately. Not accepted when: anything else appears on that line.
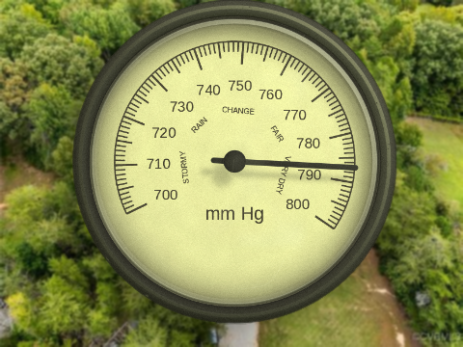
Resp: 787 mmHg
